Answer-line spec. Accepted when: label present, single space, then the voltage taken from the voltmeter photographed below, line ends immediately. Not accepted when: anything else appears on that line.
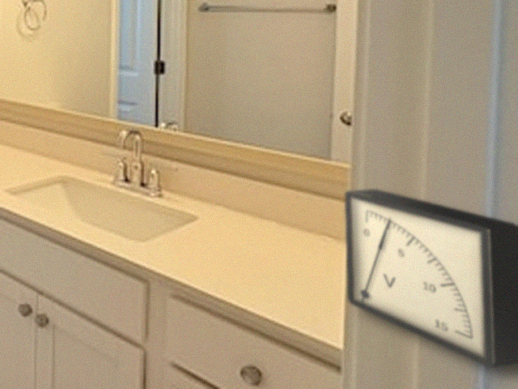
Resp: 2.5 V
